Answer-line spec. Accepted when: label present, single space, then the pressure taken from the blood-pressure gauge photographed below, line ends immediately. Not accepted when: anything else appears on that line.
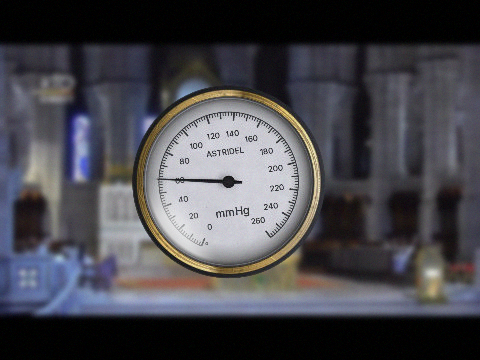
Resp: 60 mmHg
